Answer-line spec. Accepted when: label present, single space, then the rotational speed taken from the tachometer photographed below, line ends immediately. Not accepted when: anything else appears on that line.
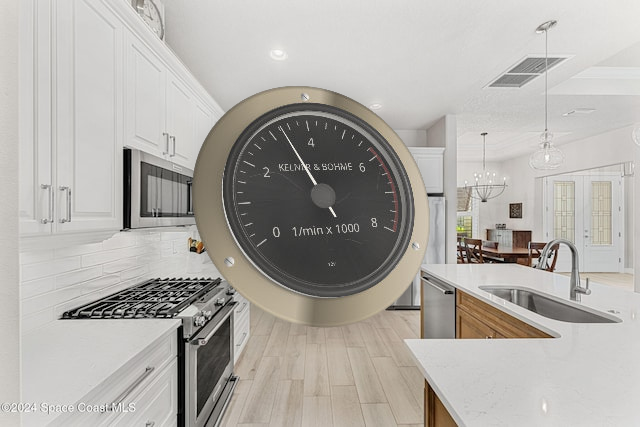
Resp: 3250 rpm
